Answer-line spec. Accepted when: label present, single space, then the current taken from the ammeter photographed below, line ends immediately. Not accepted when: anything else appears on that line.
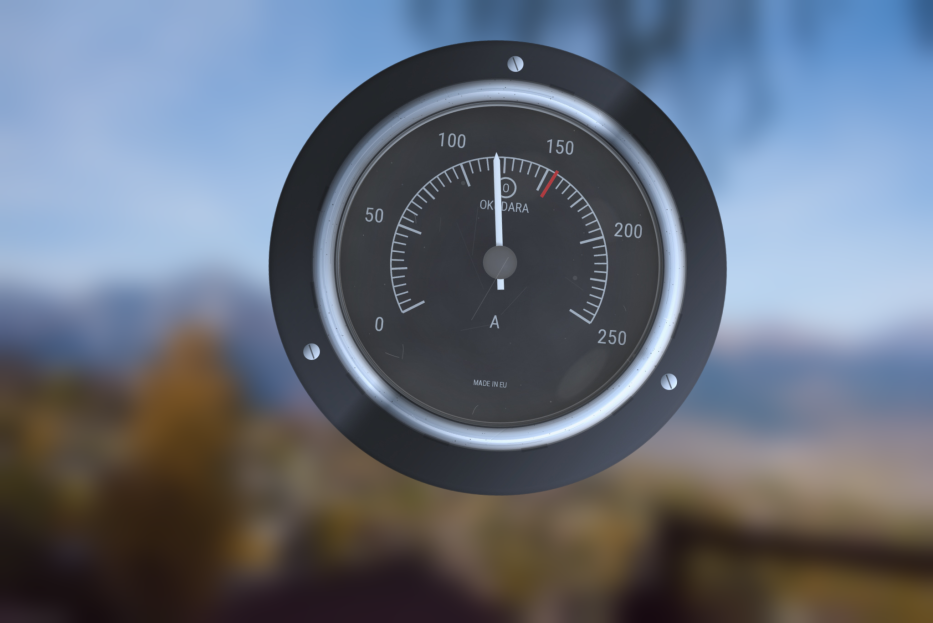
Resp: 120 A
